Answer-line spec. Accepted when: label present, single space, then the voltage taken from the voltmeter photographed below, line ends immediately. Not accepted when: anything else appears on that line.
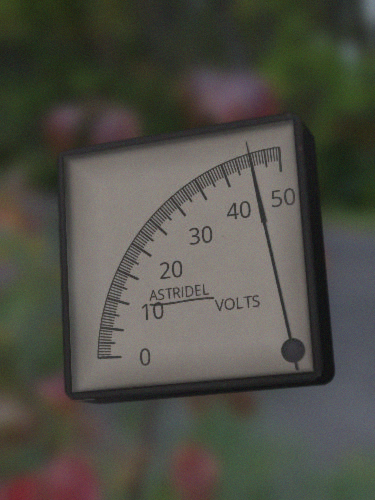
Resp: 45 V
